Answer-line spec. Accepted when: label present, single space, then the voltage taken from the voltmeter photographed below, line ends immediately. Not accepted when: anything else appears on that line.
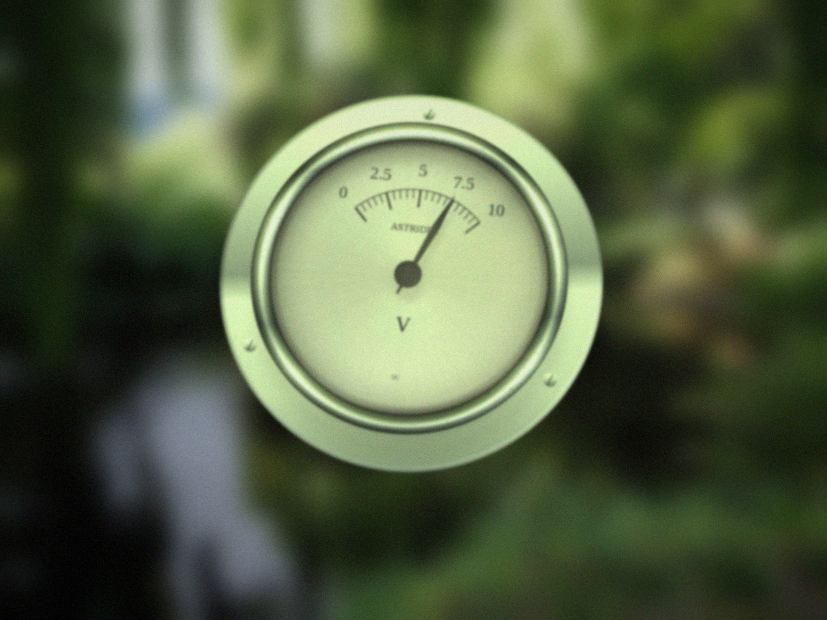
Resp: 7.5 V
